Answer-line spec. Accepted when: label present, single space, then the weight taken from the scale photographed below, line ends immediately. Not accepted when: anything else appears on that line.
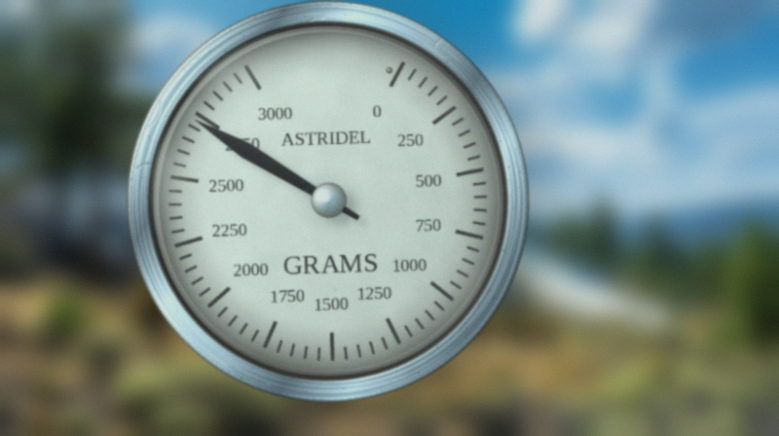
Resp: 2725 g
